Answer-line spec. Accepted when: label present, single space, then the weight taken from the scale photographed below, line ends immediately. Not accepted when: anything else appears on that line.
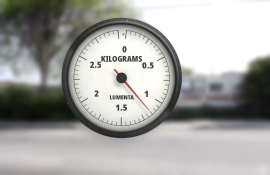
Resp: 1.15 kg
